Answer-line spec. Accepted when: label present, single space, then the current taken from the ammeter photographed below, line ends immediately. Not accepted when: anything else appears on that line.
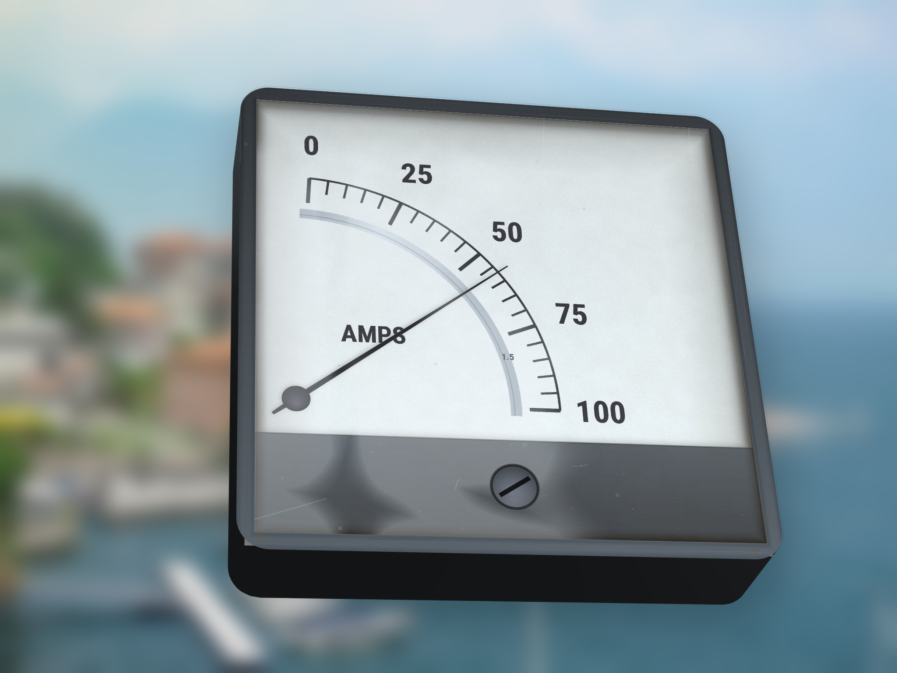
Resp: 57.5 A
